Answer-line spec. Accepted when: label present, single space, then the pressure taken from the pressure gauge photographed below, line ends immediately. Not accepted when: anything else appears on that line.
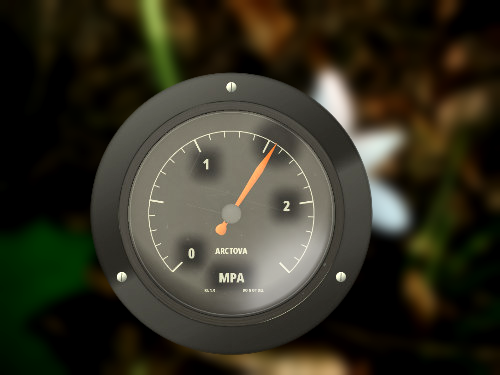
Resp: 1.55 MPa
